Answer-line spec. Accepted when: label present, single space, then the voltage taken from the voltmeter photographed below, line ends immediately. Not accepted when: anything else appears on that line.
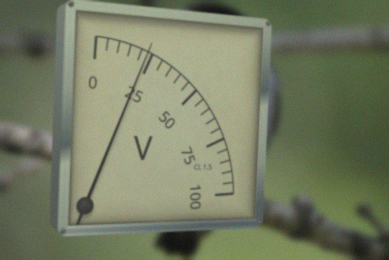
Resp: 22.5 V
